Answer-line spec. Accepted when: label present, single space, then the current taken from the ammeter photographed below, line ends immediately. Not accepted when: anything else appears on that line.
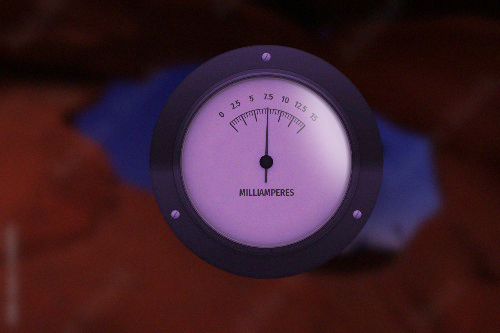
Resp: 7.5 mA
